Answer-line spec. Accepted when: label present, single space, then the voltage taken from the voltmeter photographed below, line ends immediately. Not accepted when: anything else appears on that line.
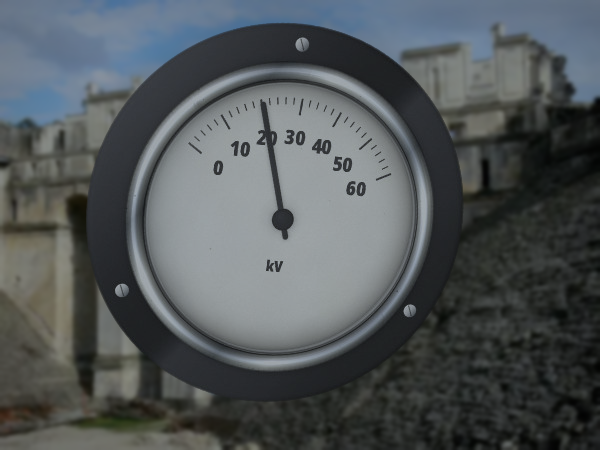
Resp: 20 kV
